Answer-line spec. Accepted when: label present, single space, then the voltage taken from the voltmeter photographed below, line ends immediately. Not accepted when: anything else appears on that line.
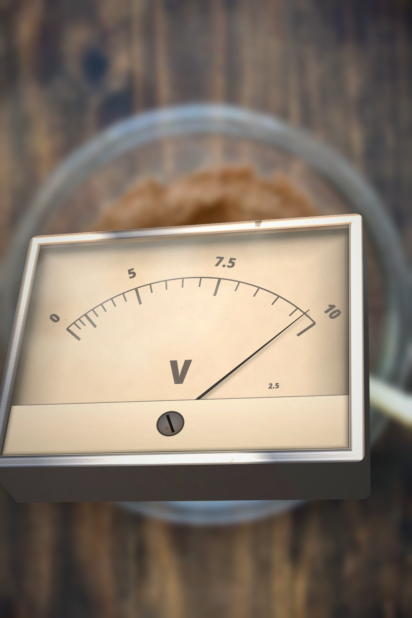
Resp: 9.75 V
